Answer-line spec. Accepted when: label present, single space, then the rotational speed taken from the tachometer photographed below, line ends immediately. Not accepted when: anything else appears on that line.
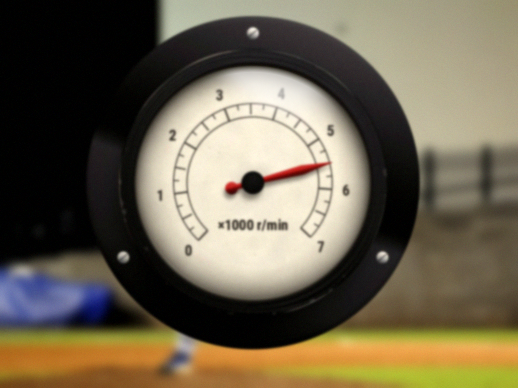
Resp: 5500 rpm
